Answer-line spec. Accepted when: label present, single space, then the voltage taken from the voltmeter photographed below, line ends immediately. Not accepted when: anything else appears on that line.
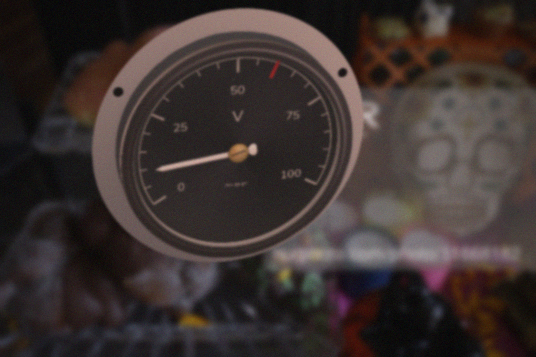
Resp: 10 V
